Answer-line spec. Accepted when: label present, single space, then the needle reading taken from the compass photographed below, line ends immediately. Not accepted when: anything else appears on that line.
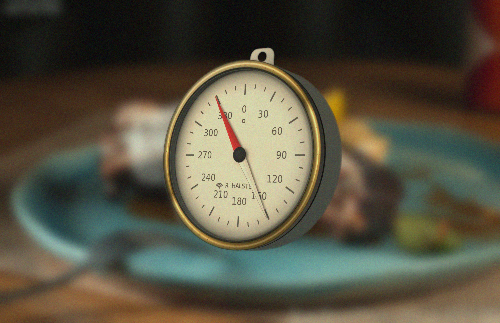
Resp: 330 °
